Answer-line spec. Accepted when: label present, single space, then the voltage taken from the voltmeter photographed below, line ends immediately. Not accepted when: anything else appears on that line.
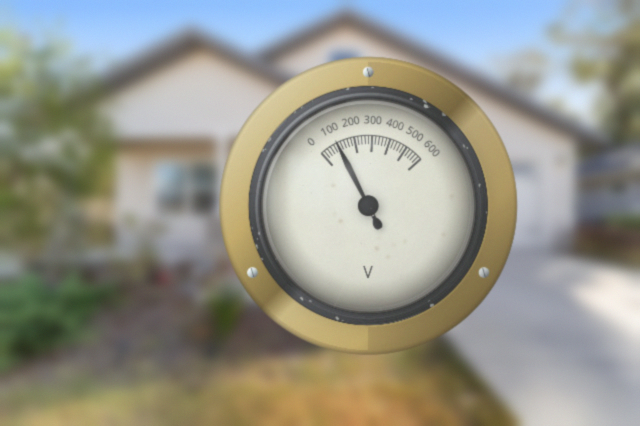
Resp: 100 V
